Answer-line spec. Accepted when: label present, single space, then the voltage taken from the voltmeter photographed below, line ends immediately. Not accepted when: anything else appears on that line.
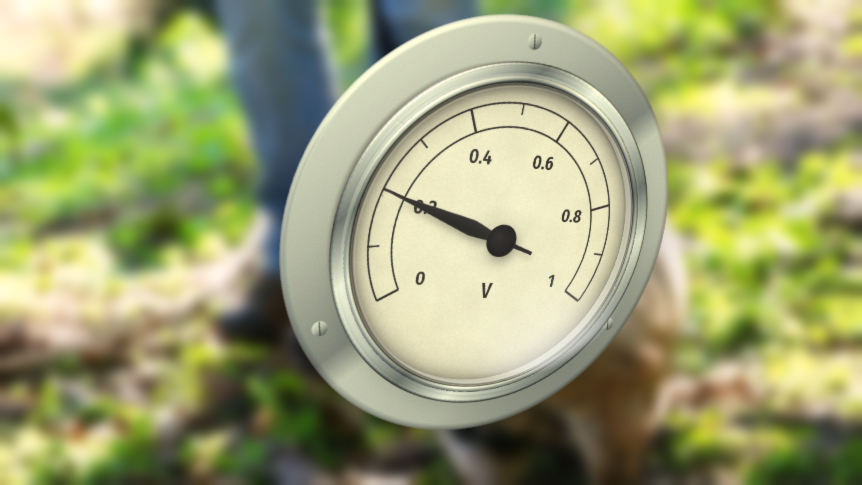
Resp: 0.2 V
